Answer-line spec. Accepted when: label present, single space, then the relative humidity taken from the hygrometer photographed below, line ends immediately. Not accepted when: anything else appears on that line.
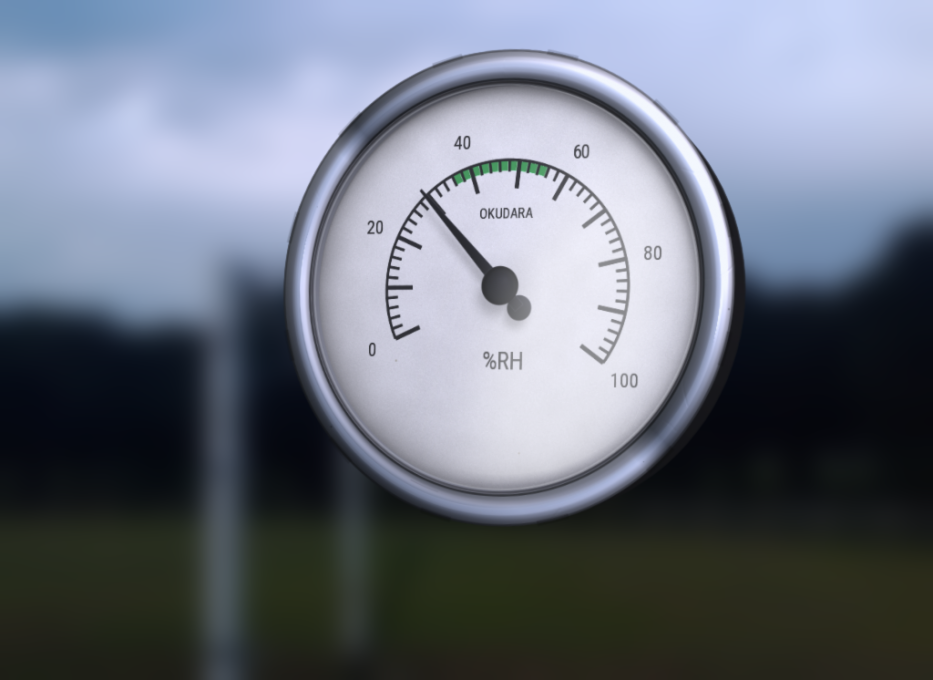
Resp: 30 %
